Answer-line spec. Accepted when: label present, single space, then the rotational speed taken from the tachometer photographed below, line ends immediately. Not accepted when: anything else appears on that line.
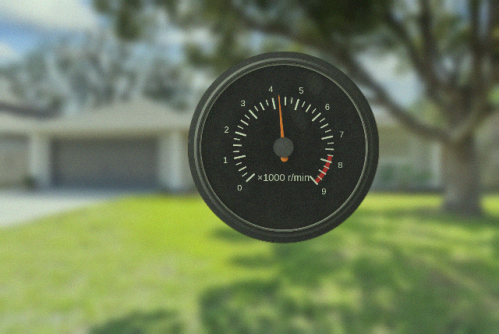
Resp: 4250 rpm
